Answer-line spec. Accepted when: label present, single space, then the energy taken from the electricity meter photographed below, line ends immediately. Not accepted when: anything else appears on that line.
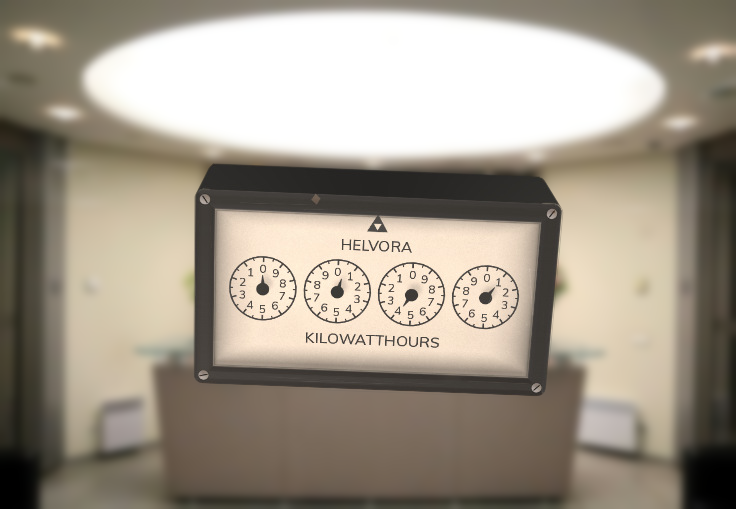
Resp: 41 kWh
